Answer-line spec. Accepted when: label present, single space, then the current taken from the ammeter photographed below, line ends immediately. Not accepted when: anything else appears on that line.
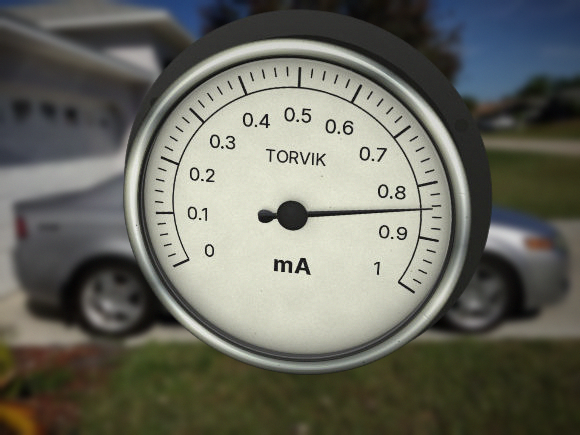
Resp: 0.84 mA
